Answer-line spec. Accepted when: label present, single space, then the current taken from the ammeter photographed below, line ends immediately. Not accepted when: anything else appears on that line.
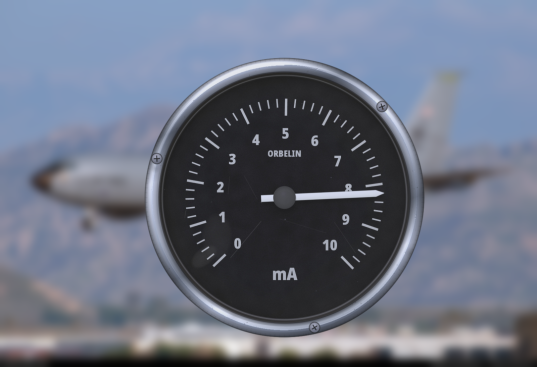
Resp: 8.2 mA
